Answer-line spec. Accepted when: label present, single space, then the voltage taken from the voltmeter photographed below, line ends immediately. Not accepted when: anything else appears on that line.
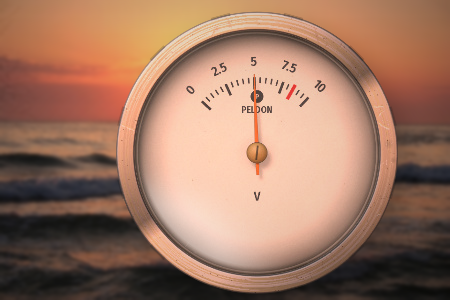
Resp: 5 V
